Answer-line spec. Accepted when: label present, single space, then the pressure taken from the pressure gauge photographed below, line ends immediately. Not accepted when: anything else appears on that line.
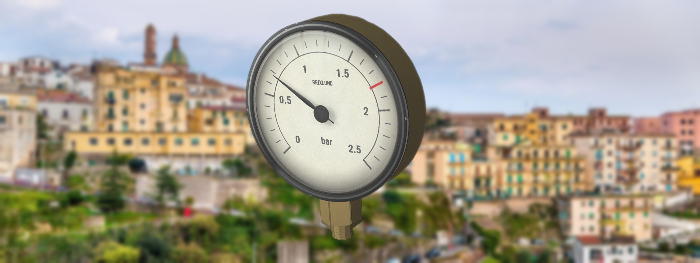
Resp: 0.7 bar
